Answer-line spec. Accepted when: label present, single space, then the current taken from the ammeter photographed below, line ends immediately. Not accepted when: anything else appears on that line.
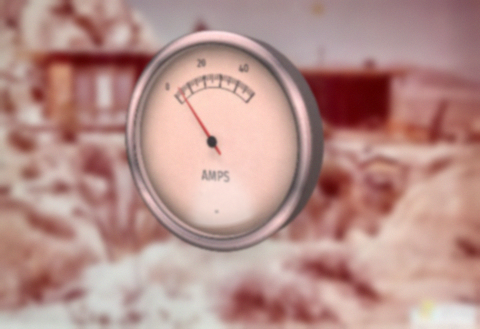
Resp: 5 A
